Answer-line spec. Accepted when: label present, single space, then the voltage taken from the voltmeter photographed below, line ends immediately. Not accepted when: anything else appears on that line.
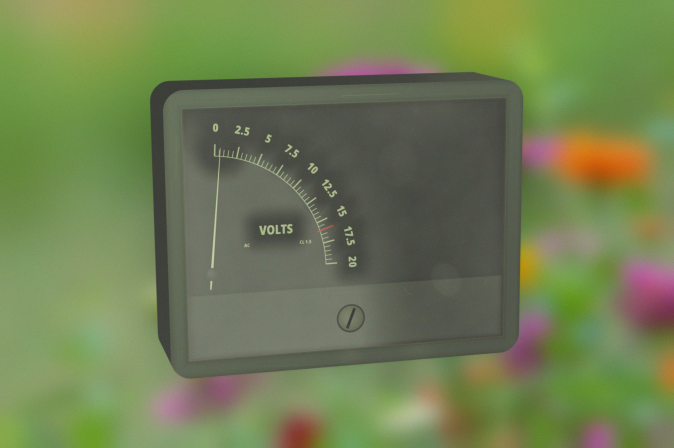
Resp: 0.5 V
